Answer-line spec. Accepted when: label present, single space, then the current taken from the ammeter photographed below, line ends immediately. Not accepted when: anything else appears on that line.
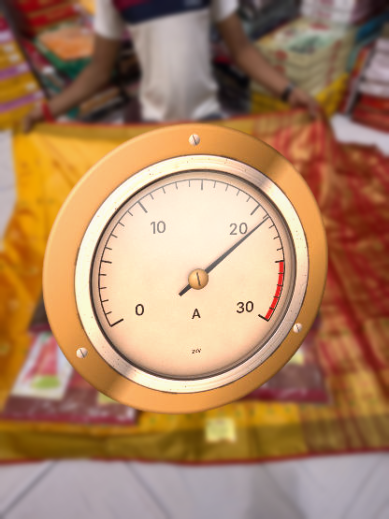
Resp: 21 A
